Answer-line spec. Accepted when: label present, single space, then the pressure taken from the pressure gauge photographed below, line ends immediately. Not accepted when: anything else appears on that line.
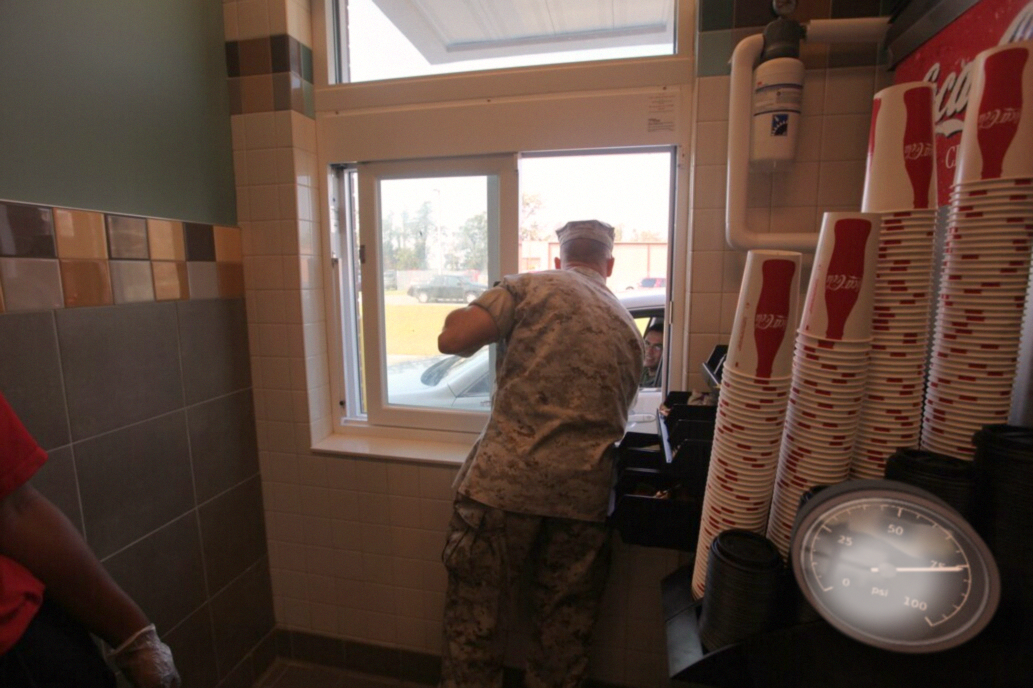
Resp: 75 psi
